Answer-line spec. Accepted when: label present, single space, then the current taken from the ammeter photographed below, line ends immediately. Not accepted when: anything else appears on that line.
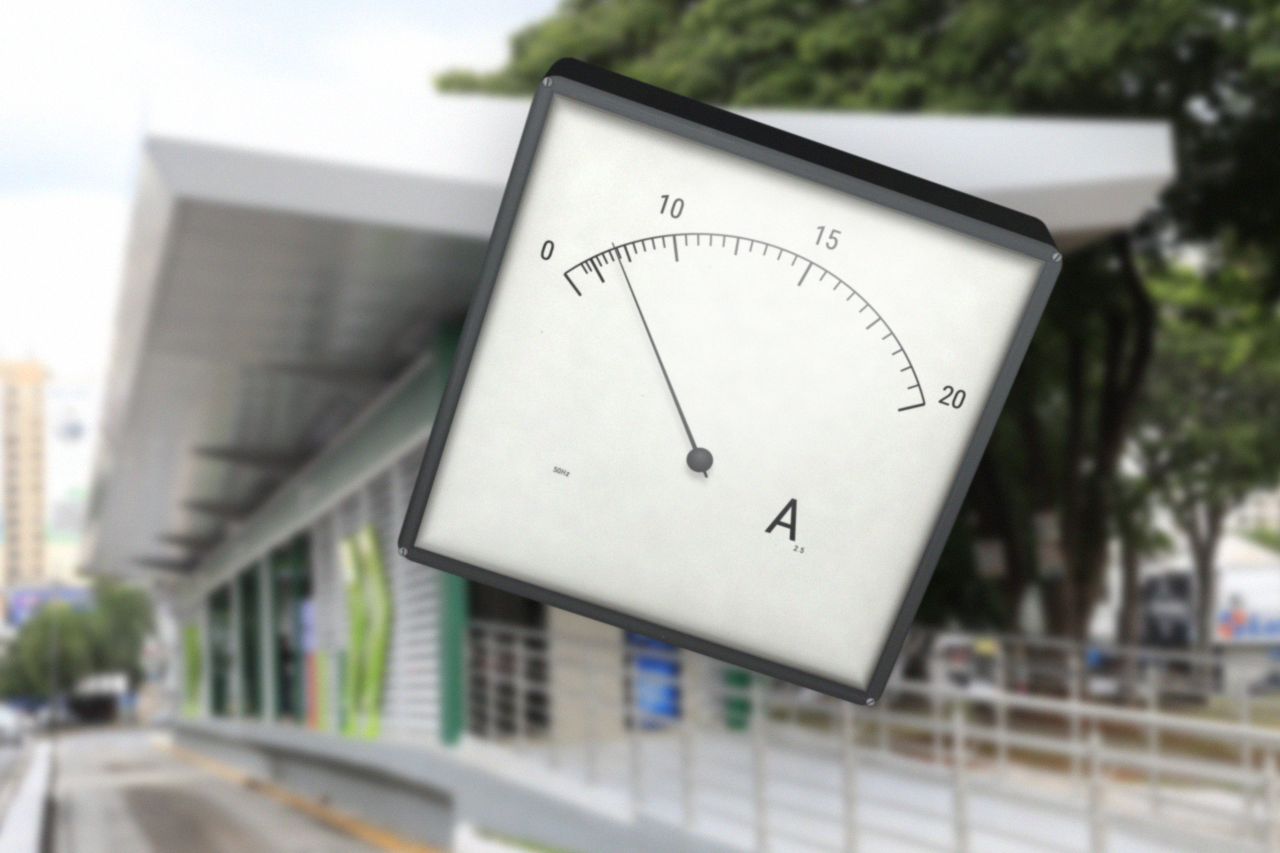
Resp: 7 A
